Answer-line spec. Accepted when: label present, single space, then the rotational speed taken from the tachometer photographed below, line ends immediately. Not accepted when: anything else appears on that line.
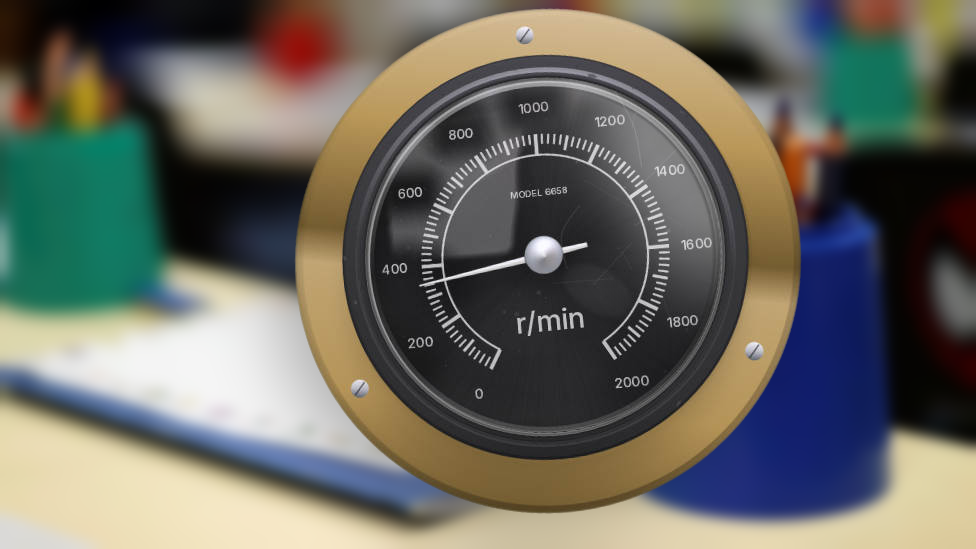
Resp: 340 rpm
